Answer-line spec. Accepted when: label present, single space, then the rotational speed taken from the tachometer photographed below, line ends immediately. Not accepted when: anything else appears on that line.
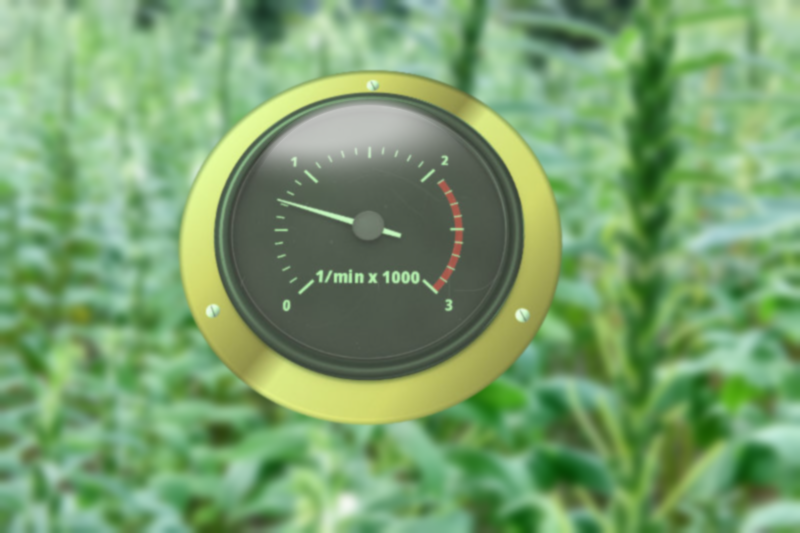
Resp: 700 rpm
